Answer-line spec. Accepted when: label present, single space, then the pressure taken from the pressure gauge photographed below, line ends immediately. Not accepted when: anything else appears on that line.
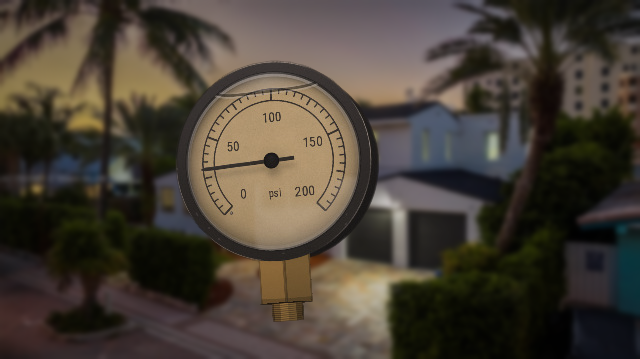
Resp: 30 psi
